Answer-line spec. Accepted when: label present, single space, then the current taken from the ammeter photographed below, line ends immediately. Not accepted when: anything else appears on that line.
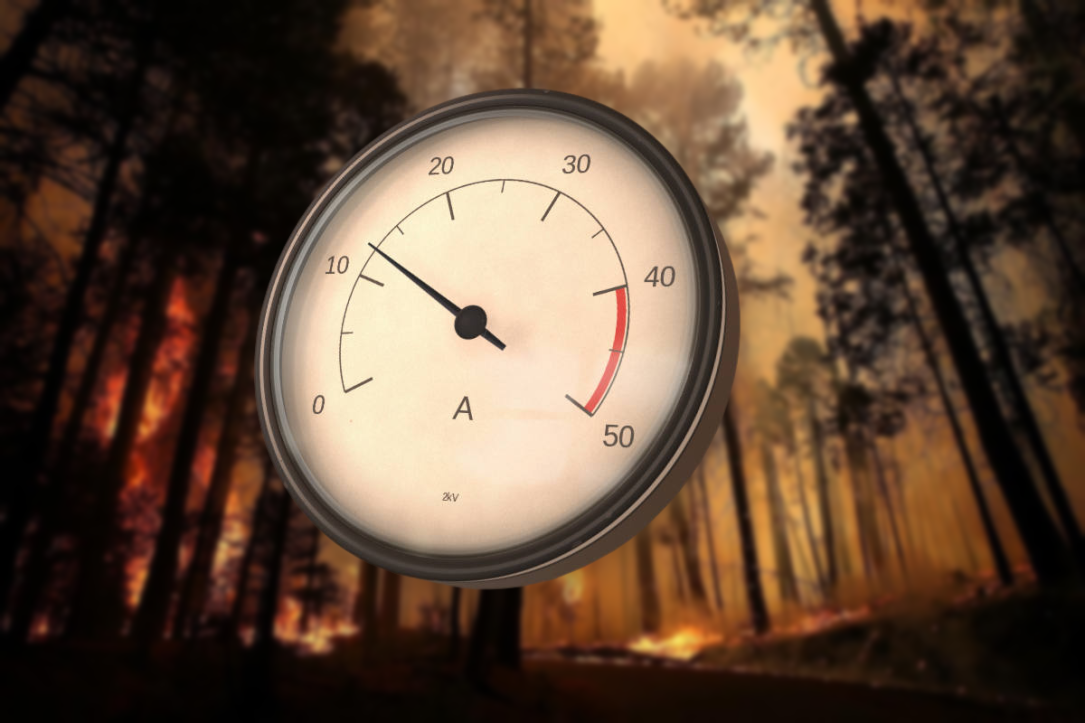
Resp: 12.5 A
